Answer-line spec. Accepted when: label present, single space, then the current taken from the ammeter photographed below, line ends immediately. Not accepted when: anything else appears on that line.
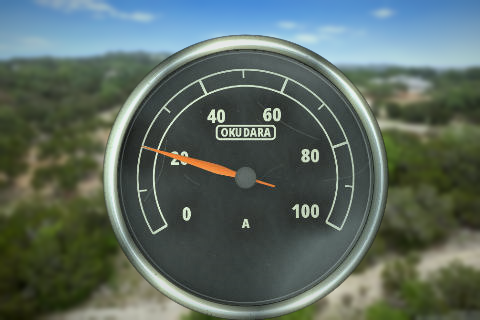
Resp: 20 A
